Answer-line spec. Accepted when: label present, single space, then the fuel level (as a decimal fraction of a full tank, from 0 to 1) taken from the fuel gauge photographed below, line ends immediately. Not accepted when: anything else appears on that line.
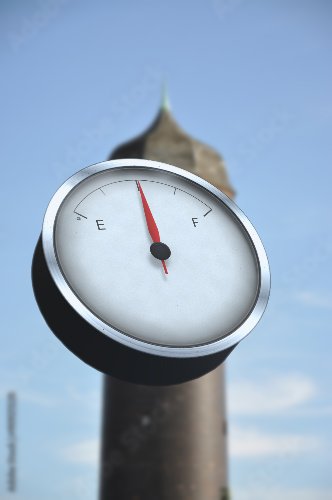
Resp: 0.5
